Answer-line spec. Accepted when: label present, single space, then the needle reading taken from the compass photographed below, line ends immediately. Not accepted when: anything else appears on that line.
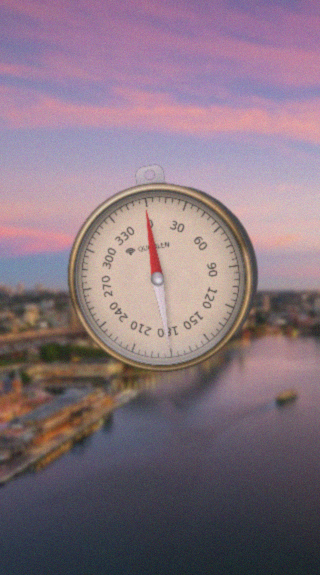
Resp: 0 °
